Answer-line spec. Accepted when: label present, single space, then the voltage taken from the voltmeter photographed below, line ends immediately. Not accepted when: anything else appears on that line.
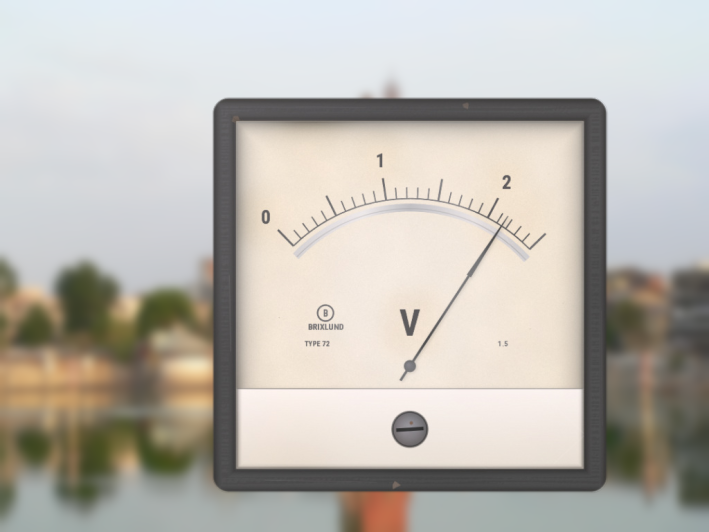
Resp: 2.15 V
